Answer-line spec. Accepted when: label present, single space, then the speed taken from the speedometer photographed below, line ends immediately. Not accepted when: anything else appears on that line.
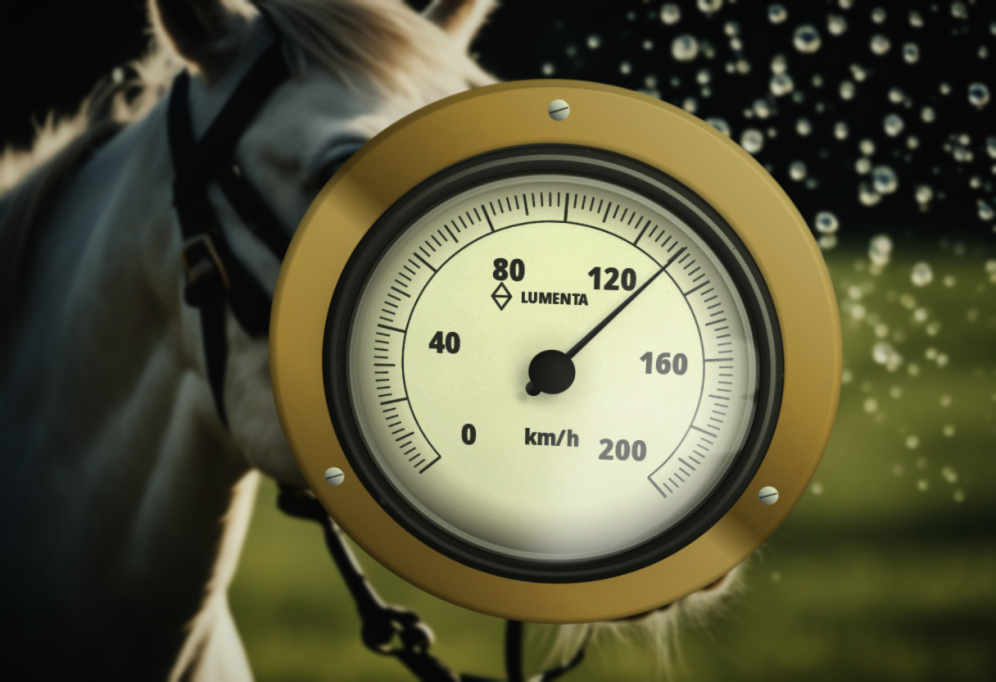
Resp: 130 km/h
